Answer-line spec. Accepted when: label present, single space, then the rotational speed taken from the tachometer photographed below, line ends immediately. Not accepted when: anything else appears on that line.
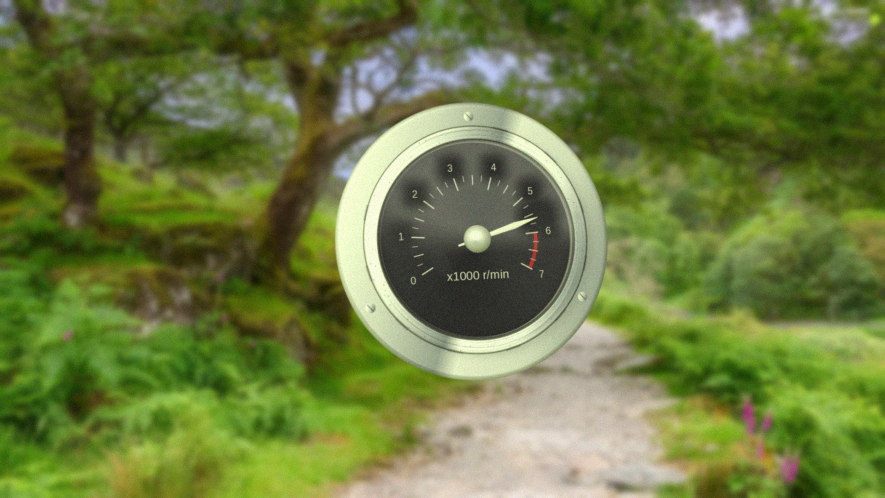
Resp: 5625 rpm
